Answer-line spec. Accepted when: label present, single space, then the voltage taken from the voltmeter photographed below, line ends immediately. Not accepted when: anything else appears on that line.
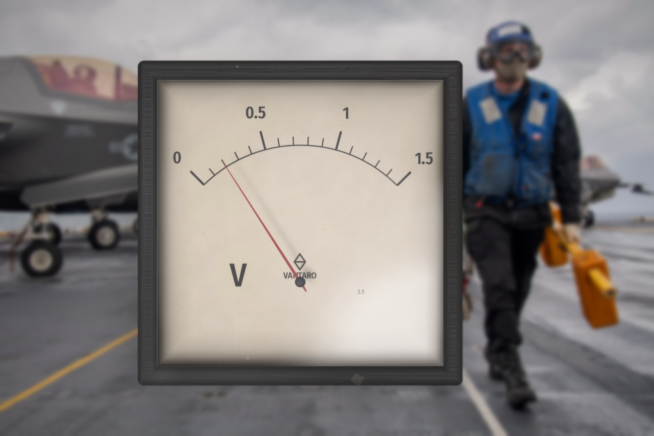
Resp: 0.2 V
